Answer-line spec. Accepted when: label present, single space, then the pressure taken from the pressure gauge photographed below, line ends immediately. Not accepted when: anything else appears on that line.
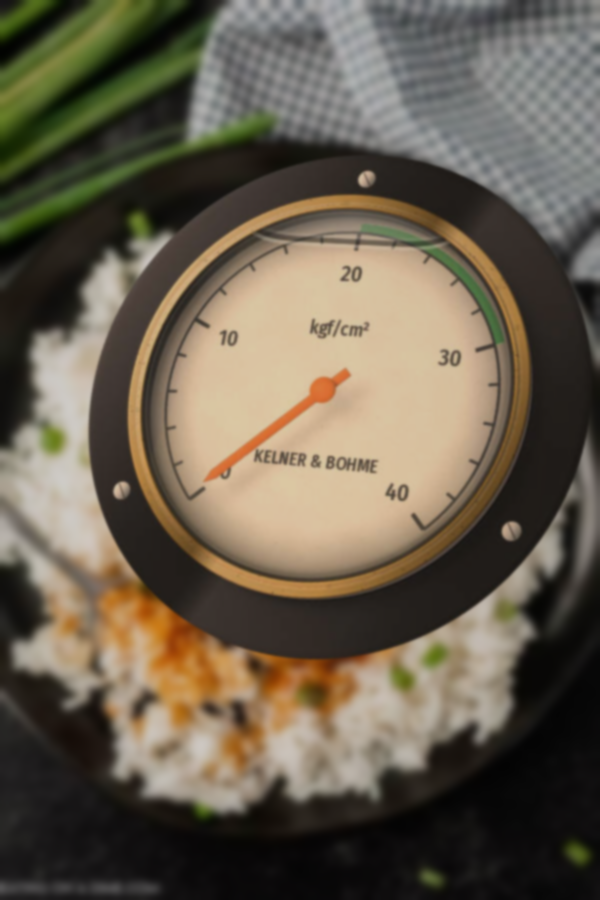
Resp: 0 kg/cm²
